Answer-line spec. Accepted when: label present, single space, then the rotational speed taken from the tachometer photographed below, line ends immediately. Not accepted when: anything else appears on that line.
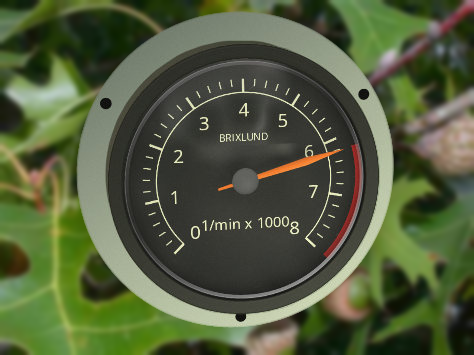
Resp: 6200 rpm
